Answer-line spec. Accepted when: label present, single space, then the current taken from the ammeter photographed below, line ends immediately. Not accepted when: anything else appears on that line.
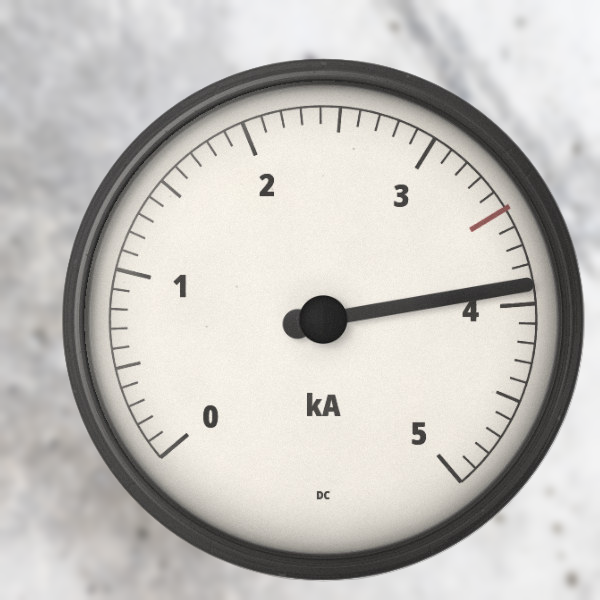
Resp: 3.9 kA
